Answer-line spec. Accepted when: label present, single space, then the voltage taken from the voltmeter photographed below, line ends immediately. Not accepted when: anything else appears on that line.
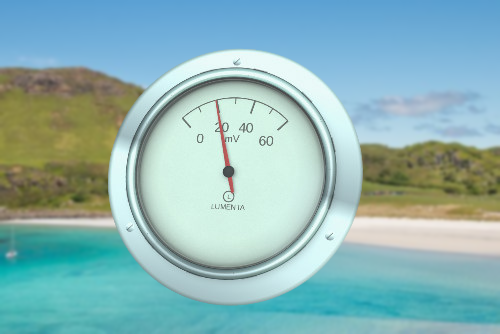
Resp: 20 mV
